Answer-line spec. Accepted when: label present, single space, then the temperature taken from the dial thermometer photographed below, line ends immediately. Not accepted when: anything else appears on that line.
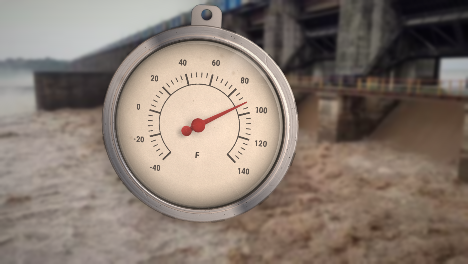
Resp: 92 °F
